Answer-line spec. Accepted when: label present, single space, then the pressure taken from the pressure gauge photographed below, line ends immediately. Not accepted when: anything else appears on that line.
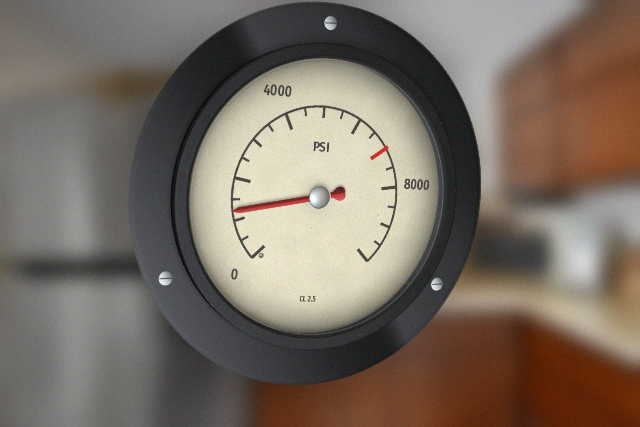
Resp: 1250 psi
